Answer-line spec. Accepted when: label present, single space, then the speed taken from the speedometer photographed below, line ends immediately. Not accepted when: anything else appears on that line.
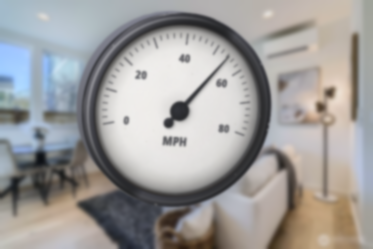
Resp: 54 mph
